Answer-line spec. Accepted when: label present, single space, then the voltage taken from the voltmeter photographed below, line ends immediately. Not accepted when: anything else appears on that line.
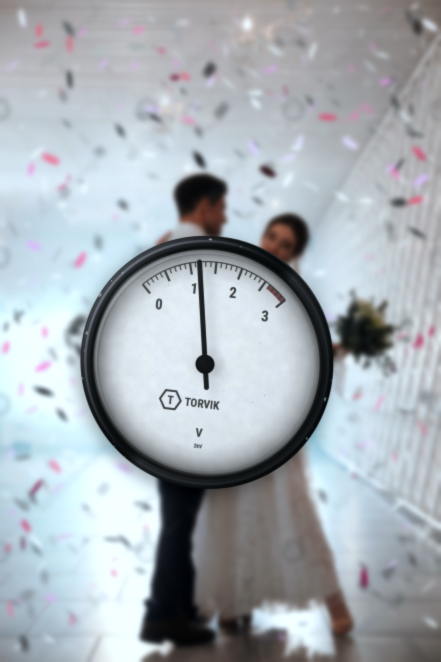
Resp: 1.2 V
